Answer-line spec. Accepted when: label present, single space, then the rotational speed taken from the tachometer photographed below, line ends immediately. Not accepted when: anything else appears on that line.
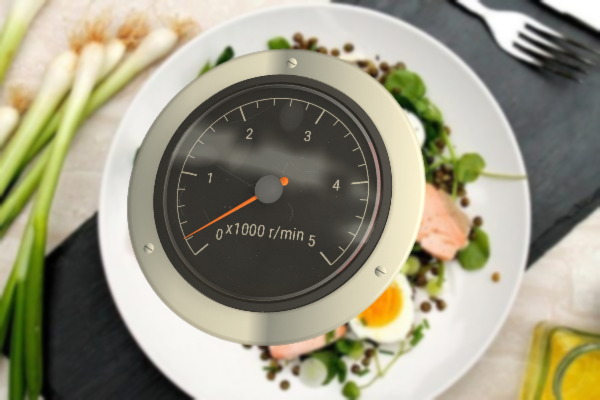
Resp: 200 rpm
